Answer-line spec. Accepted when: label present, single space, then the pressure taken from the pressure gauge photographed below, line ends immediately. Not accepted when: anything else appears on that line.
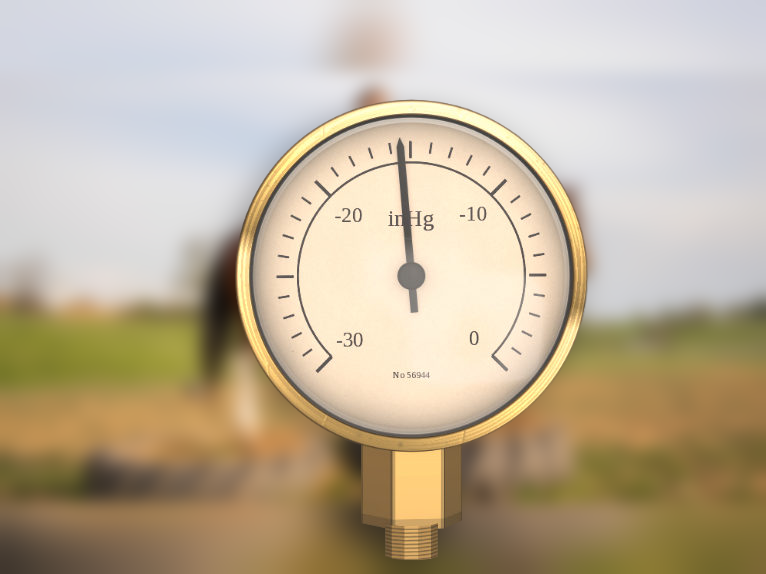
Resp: -15.5 inHg
